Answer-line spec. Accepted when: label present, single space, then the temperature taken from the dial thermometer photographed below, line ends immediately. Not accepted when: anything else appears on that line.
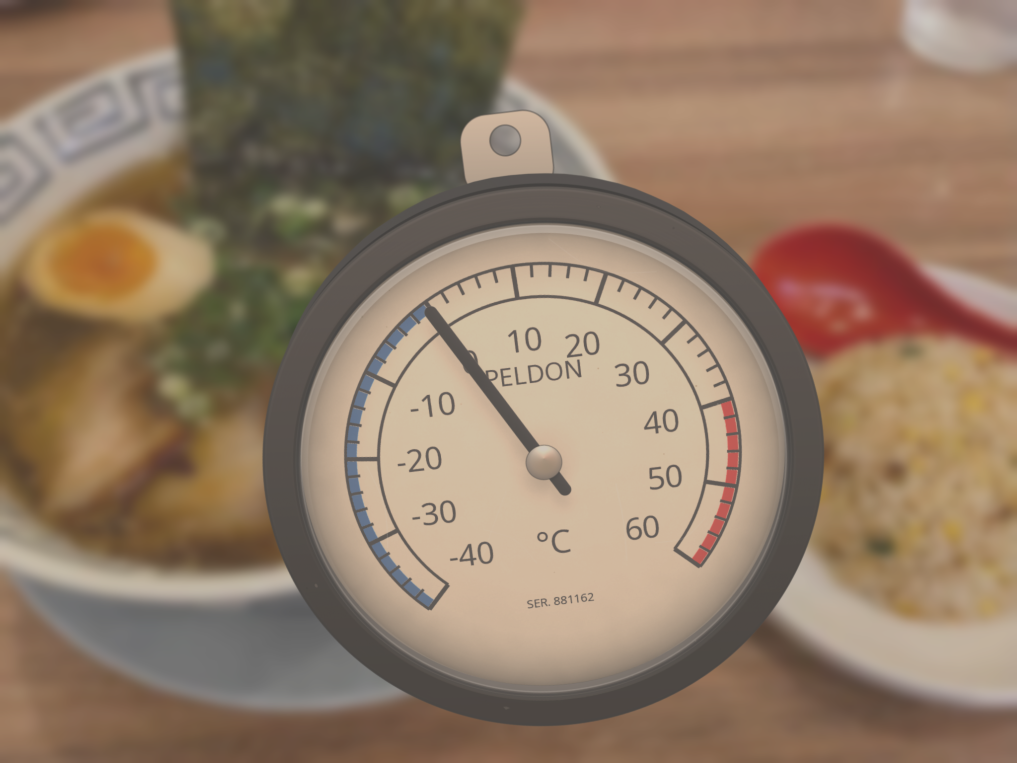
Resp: 0 °C
